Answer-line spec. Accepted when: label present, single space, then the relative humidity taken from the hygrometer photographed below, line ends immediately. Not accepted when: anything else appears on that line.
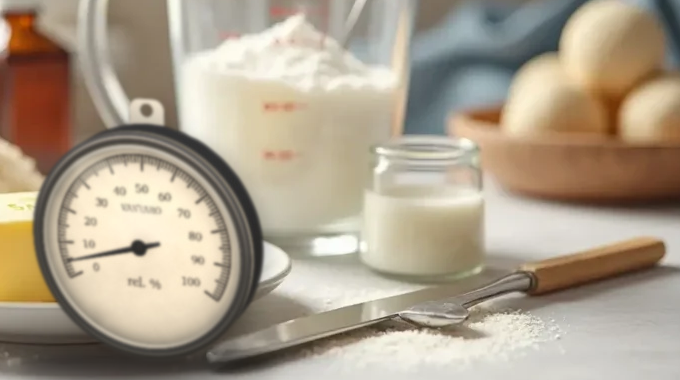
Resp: 5 %
